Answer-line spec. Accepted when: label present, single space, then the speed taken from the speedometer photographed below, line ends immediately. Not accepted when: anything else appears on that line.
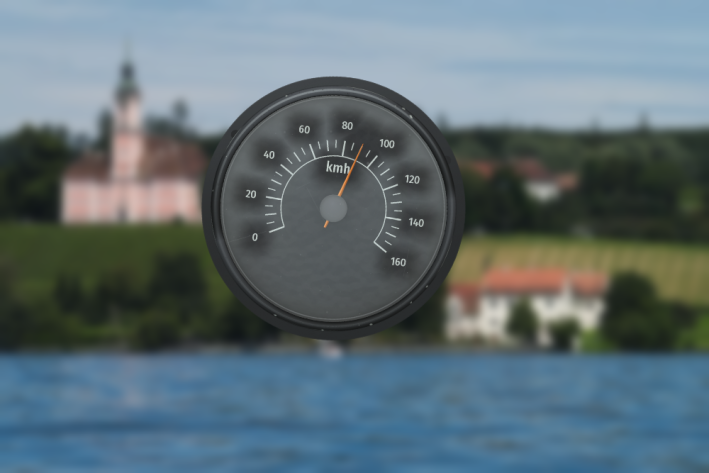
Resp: 90 km/h
